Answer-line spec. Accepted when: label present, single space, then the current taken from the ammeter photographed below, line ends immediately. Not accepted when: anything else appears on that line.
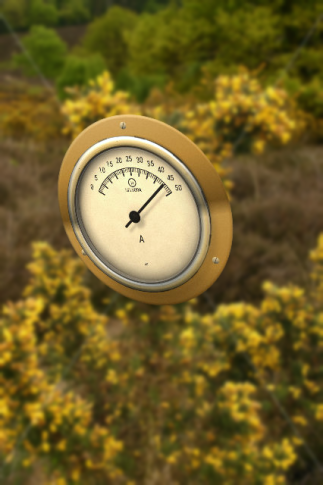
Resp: 45 A
